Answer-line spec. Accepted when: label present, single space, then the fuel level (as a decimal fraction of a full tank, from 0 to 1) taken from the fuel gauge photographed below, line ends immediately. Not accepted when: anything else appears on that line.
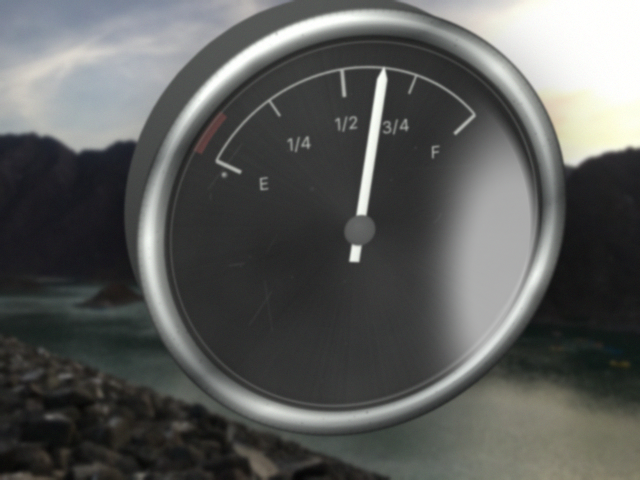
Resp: 0.625
